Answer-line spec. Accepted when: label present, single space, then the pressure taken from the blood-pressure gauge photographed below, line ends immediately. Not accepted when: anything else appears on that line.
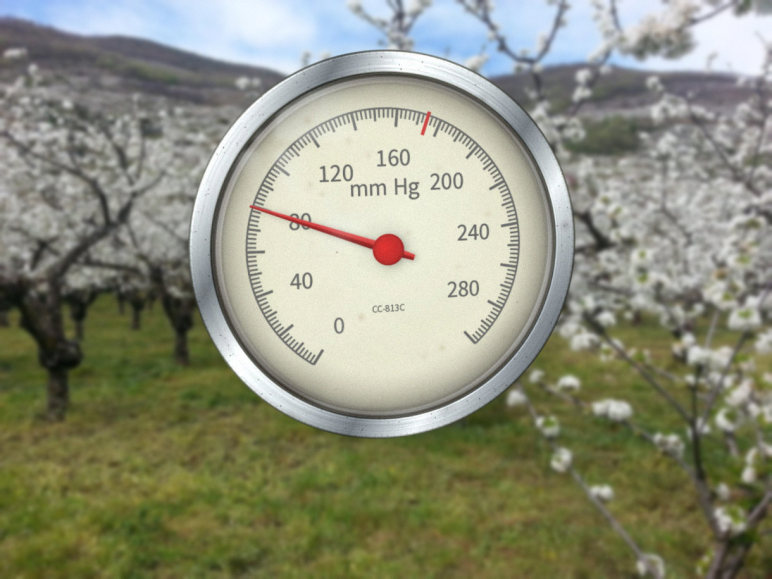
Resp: 80 mmHg
